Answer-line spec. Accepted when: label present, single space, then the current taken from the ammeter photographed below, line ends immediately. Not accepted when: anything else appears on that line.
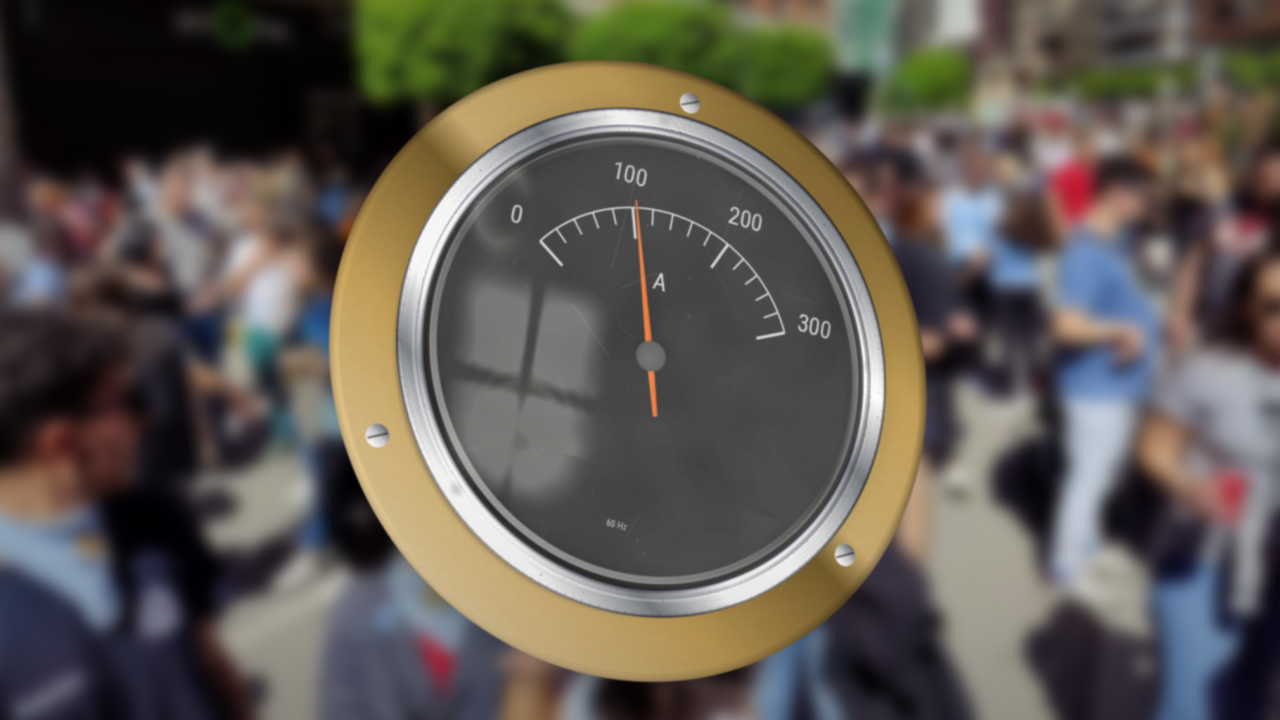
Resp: 100 A
